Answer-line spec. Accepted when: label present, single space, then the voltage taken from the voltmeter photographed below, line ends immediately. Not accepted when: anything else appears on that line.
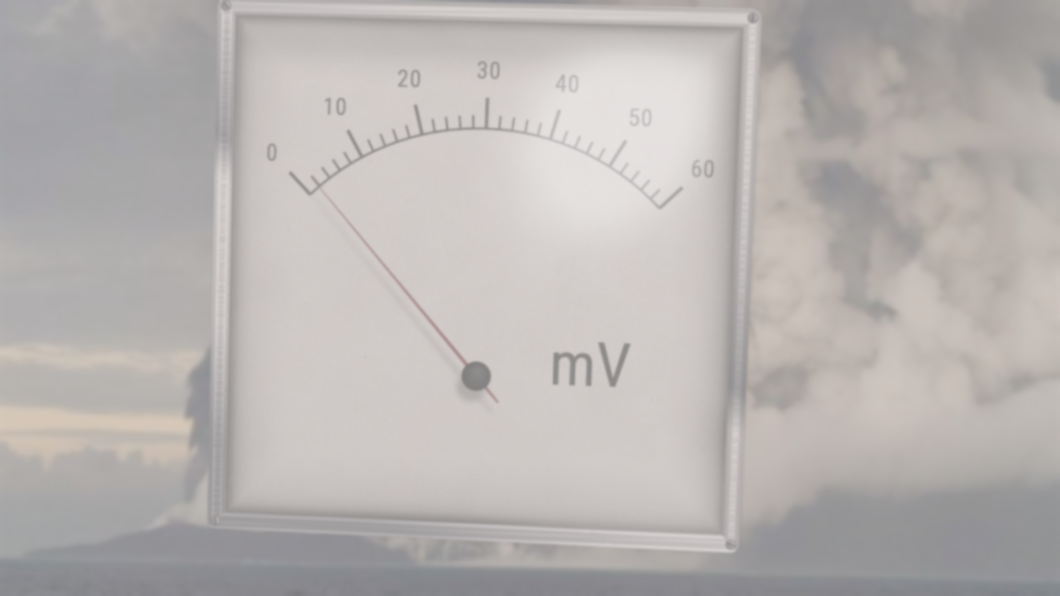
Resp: 2 mV
